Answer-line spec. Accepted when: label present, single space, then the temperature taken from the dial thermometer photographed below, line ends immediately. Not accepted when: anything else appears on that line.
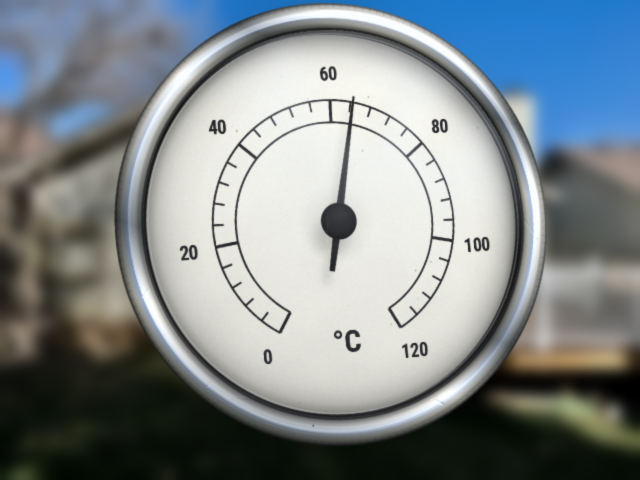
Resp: 64 °C
